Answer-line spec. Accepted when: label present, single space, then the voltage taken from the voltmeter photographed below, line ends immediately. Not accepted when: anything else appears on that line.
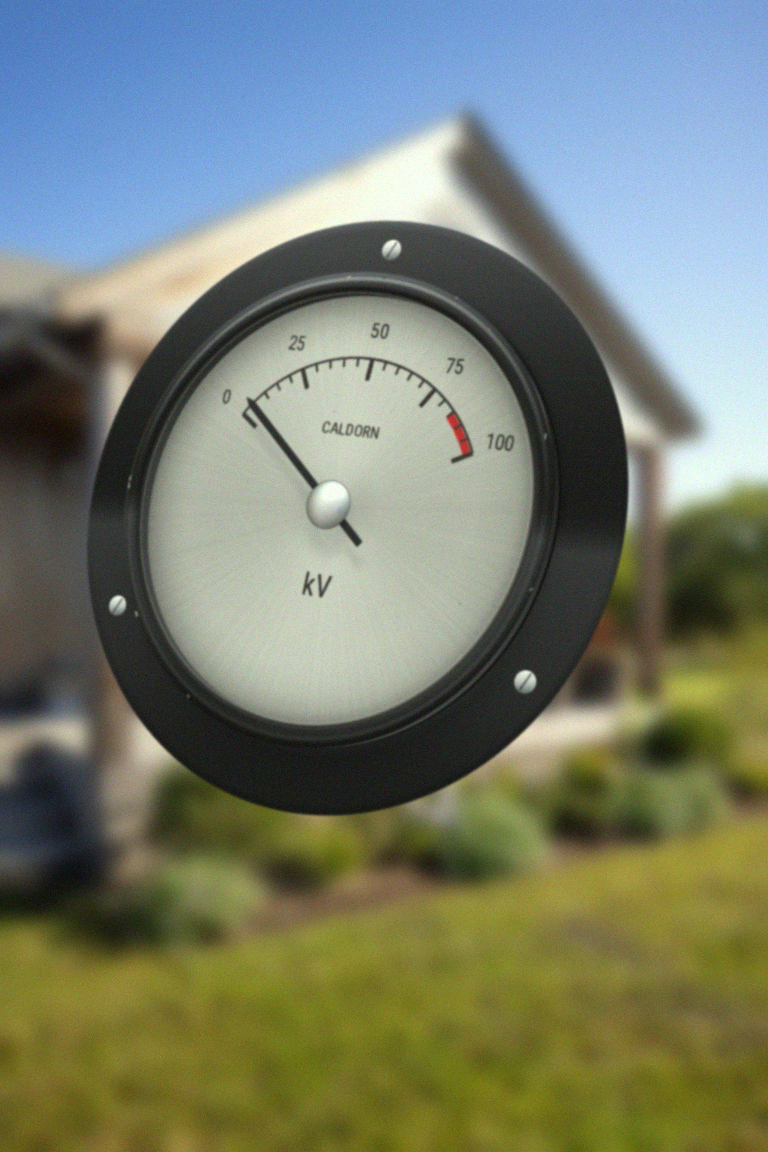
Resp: 5 kV
